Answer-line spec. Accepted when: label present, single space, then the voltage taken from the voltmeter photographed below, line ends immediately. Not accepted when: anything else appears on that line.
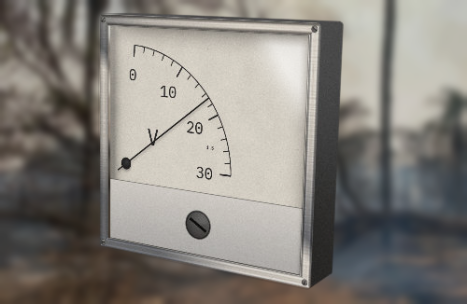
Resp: 17 V
